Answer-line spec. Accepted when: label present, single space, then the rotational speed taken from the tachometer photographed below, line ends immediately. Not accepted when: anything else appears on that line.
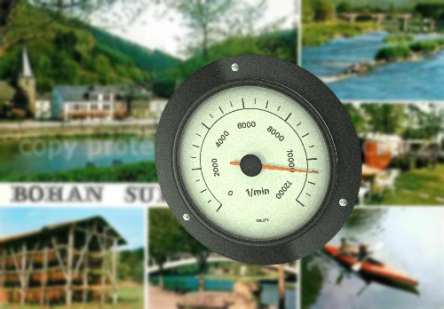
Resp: 10500 rpm
